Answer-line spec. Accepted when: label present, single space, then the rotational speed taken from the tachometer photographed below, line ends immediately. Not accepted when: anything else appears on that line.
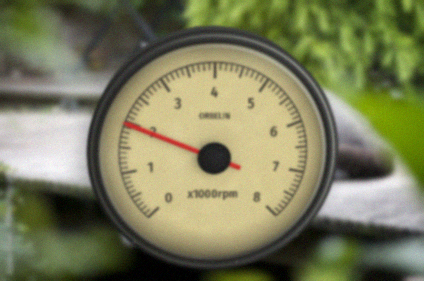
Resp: 2000 rpm
